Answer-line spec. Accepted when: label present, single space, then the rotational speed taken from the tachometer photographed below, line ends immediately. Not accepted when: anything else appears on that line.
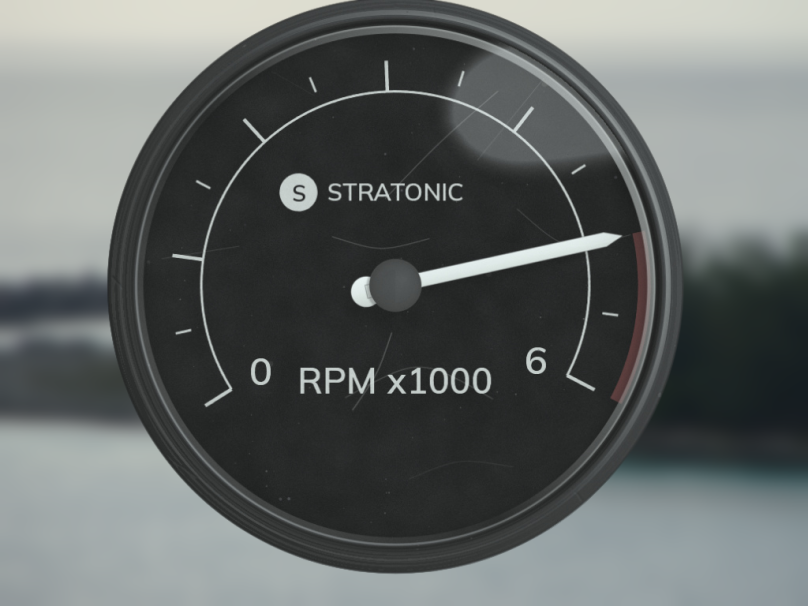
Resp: 5000 rpm
